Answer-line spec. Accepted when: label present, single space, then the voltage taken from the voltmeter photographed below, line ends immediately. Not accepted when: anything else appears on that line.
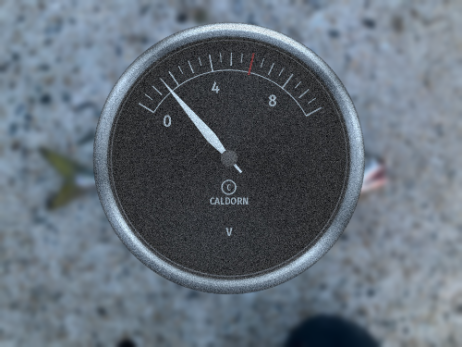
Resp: 1.5 V
